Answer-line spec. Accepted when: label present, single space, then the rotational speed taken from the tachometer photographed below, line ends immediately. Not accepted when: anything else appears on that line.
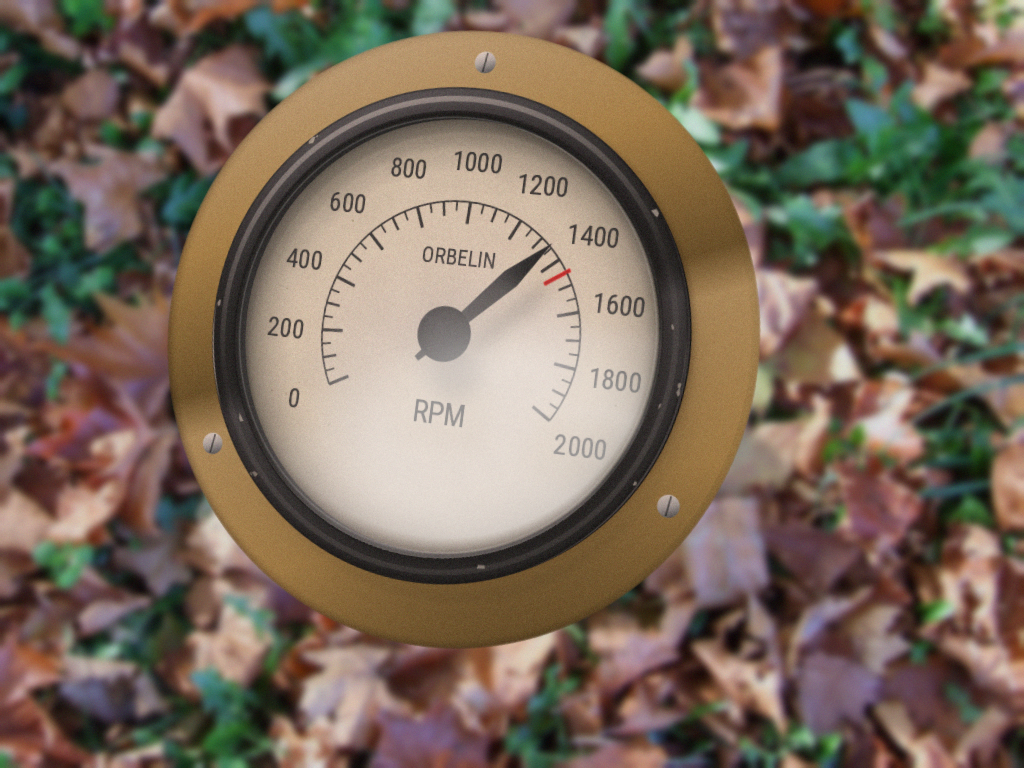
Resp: 1350 rpm
